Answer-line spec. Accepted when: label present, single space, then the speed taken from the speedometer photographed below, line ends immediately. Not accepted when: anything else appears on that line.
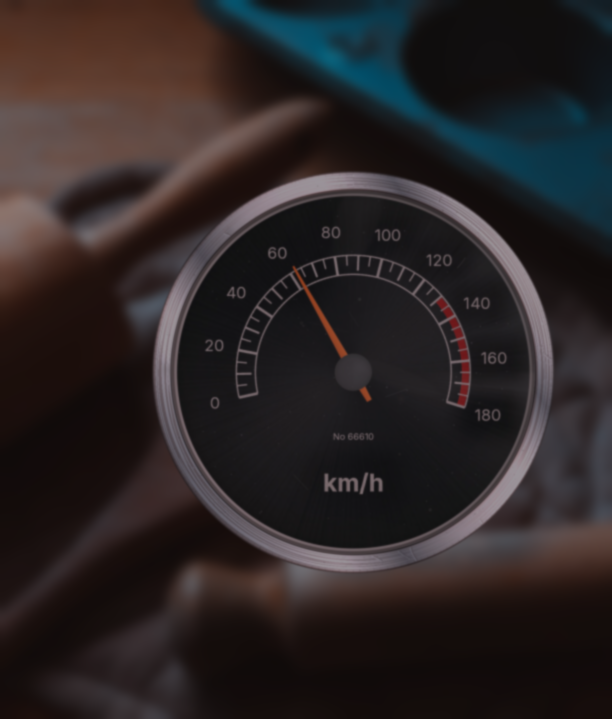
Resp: 62.5 km/h
